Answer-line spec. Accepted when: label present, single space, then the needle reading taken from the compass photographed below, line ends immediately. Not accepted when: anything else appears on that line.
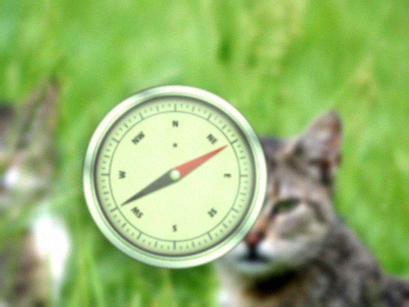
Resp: 60 °
